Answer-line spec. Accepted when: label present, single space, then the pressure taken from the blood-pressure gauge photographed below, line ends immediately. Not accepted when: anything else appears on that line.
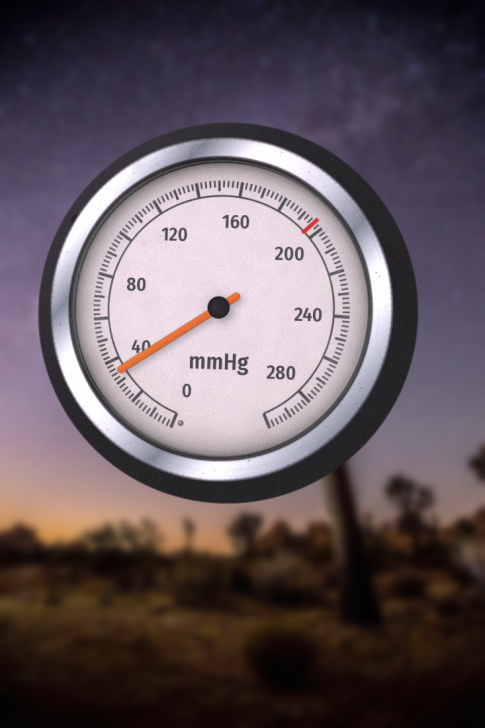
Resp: 34 mmHg
